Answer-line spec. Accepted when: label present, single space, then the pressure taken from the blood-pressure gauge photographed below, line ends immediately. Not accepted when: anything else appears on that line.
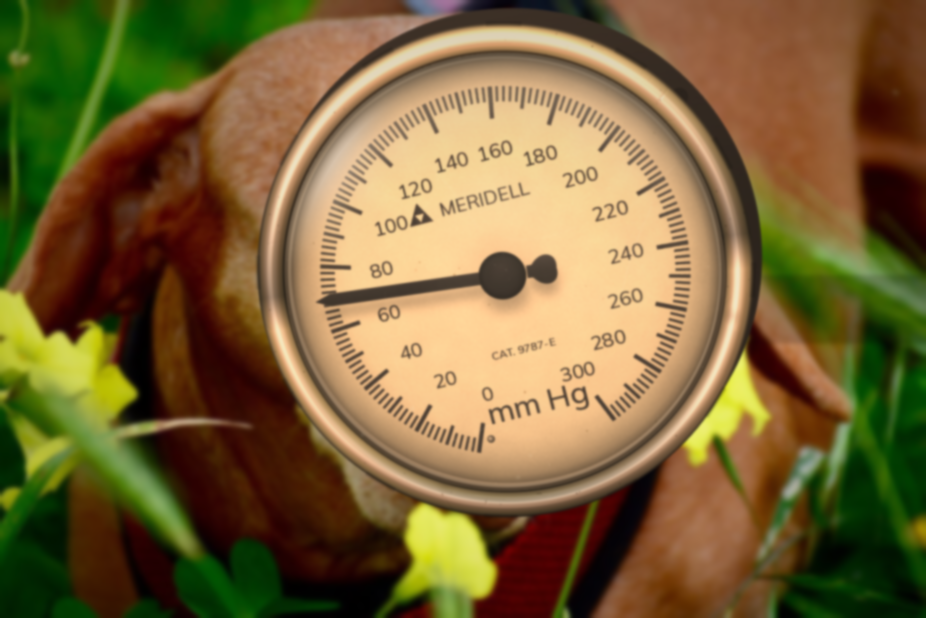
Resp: 70 mmHg
